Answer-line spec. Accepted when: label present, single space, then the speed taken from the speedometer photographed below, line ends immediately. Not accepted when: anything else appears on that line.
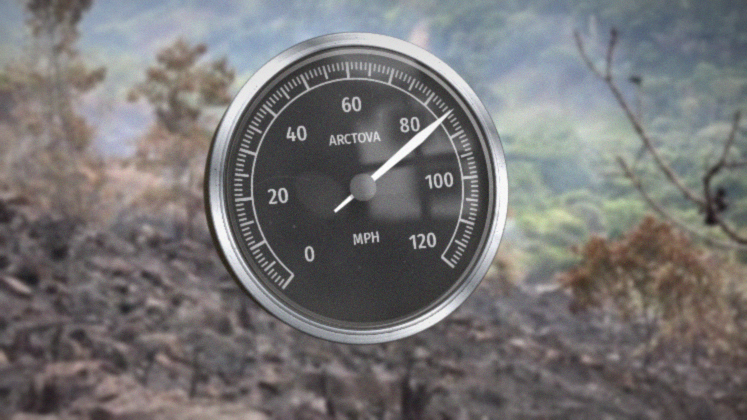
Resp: 85 mph
